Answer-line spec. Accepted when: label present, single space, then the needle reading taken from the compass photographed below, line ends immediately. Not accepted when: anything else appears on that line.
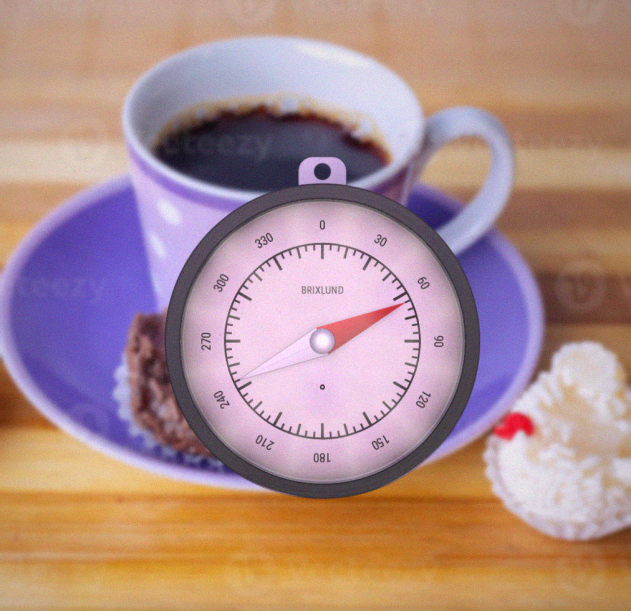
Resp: 65 °
